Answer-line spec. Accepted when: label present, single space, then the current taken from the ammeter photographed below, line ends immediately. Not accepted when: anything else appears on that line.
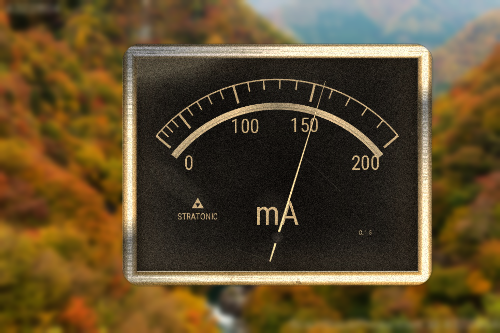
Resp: 155 mA
